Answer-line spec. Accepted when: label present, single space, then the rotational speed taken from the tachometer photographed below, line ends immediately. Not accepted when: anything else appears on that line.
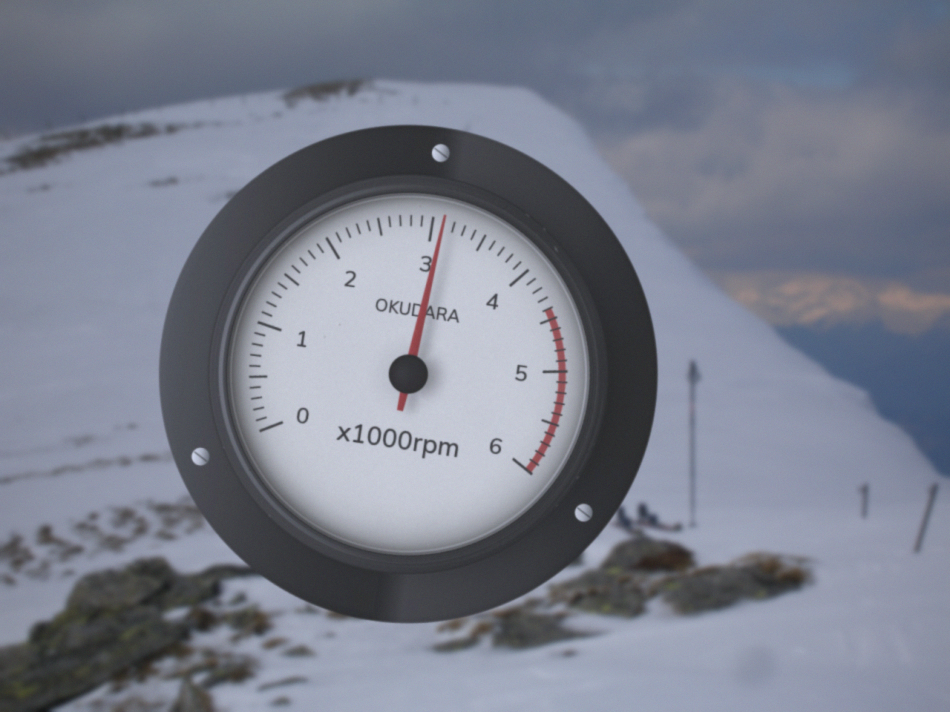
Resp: 3100 rpm
